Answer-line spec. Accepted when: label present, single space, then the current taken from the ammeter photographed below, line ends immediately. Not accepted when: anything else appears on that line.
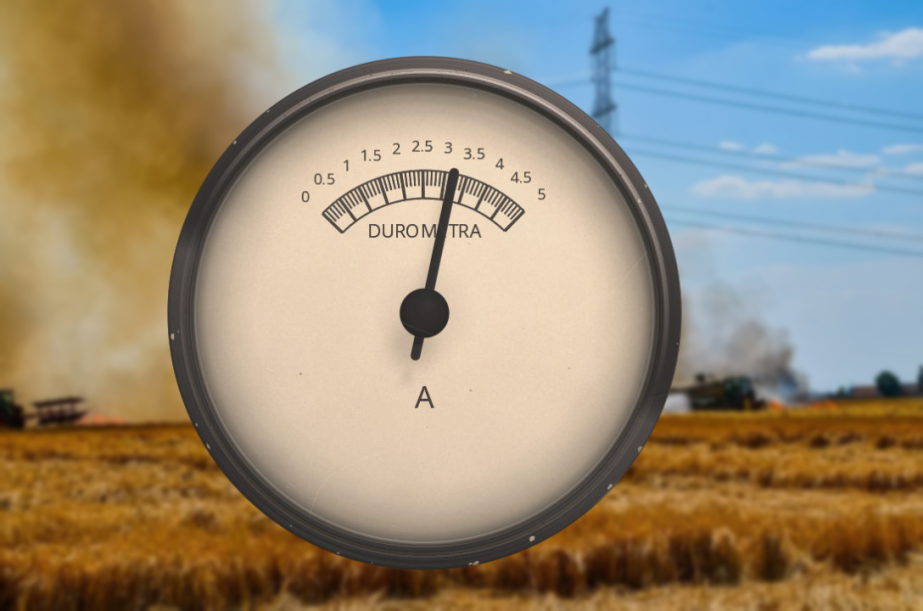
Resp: 3.2 A
